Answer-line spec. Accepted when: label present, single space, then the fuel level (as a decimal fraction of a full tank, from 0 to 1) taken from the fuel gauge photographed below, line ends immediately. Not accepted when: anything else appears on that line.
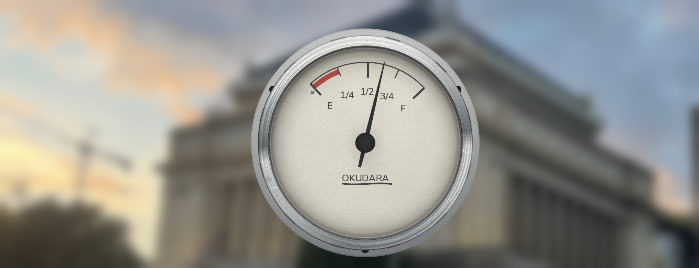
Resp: 0.625
